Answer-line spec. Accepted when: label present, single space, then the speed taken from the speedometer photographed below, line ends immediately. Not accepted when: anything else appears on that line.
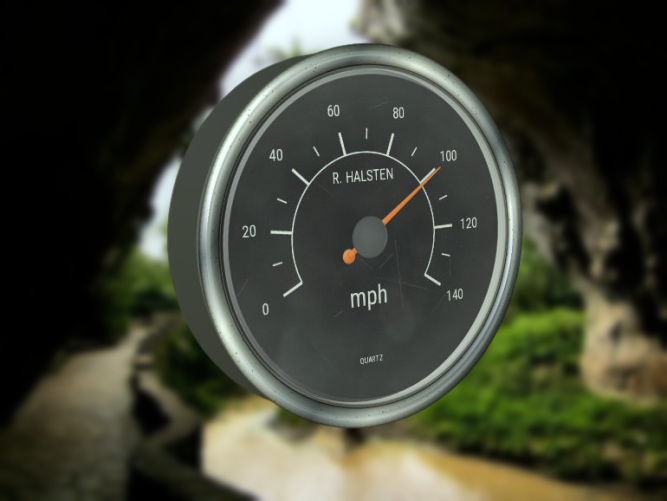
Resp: 100 mph
